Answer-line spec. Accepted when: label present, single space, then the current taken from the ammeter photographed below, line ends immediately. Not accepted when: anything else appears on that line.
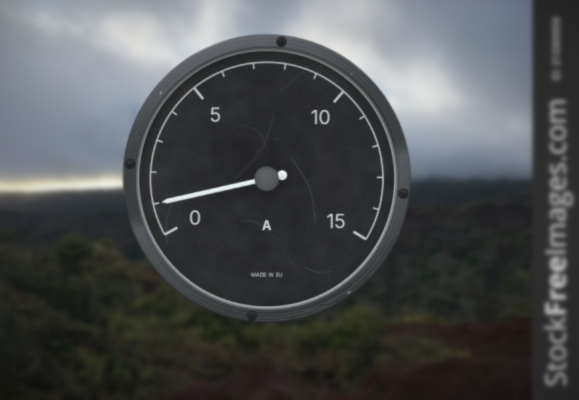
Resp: 1 A
